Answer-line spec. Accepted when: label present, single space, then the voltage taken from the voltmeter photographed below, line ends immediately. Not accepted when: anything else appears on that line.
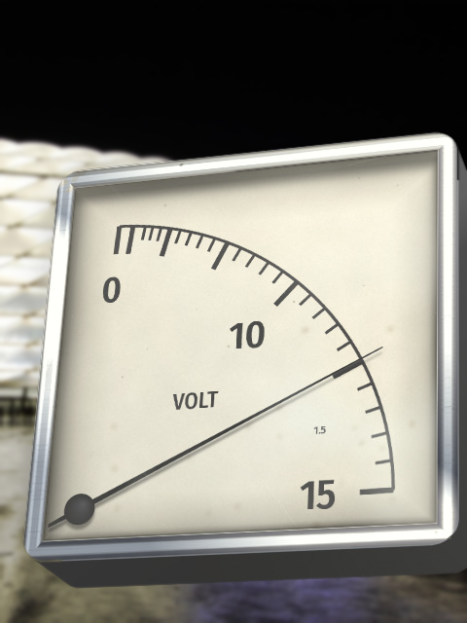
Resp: 12.5 V
